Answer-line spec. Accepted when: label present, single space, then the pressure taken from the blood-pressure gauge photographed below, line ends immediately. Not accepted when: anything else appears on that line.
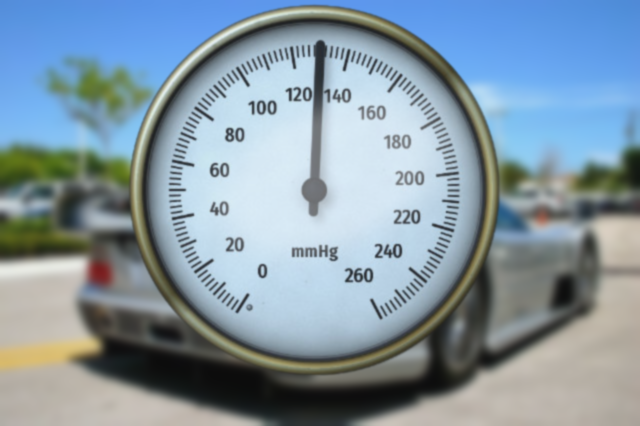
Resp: 130 mmHg
